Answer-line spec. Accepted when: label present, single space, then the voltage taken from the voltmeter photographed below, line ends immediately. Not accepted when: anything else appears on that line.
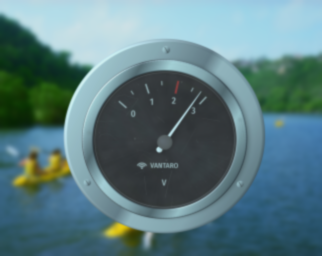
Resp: 2.75 V
